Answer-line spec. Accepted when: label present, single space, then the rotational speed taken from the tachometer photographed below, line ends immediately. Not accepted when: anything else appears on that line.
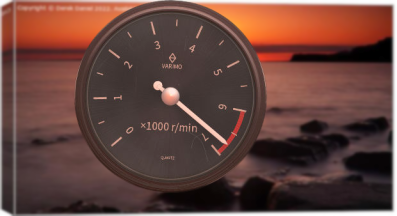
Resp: 6750 rpm
